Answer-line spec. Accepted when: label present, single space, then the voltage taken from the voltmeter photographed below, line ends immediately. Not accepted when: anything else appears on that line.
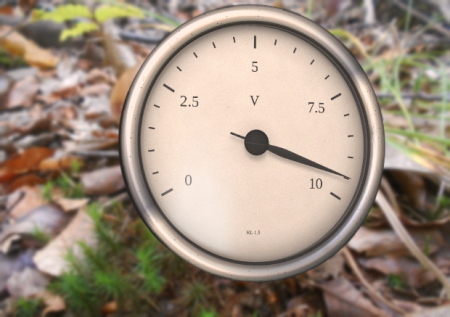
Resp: 9.5 V
